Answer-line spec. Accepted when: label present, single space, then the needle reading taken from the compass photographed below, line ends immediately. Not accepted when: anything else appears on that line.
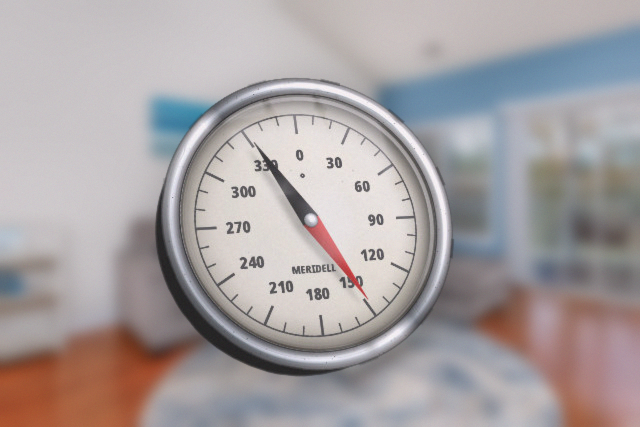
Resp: 150 °
